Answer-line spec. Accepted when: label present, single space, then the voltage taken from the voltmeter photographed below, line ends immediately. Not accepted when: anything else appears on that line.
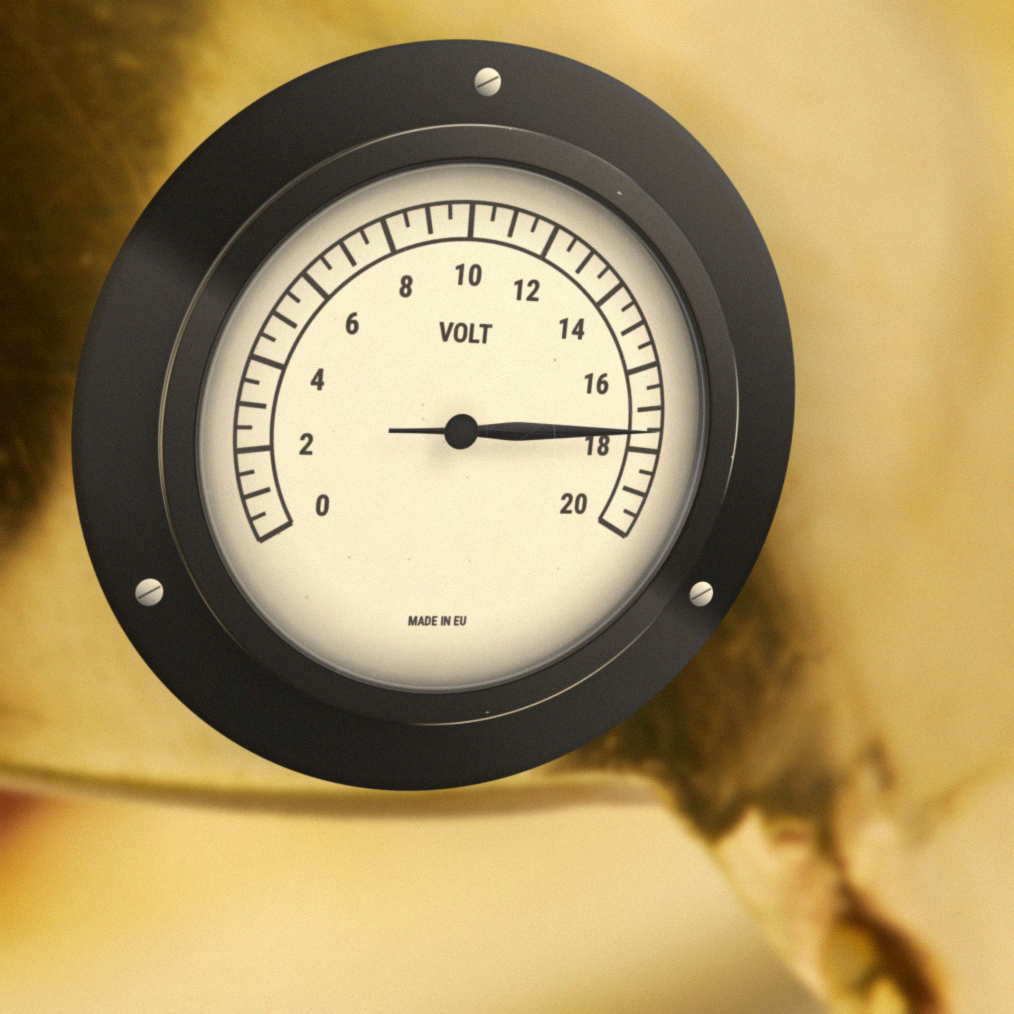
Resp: 17.5 V
